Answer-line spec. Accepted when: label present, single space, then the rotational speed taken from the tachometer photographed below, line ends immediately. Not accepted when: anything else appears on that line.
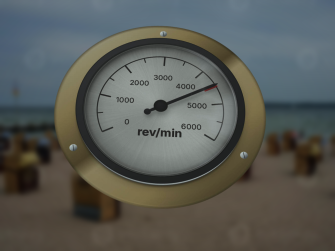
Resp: 4500 rpm
